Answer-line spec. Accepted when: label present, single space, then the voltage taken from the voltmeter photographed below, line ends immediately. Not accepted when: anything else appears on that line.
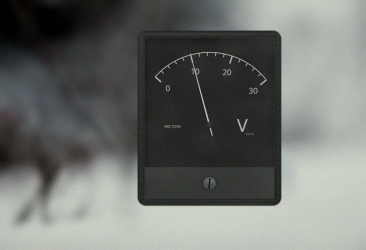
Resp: 10 V
